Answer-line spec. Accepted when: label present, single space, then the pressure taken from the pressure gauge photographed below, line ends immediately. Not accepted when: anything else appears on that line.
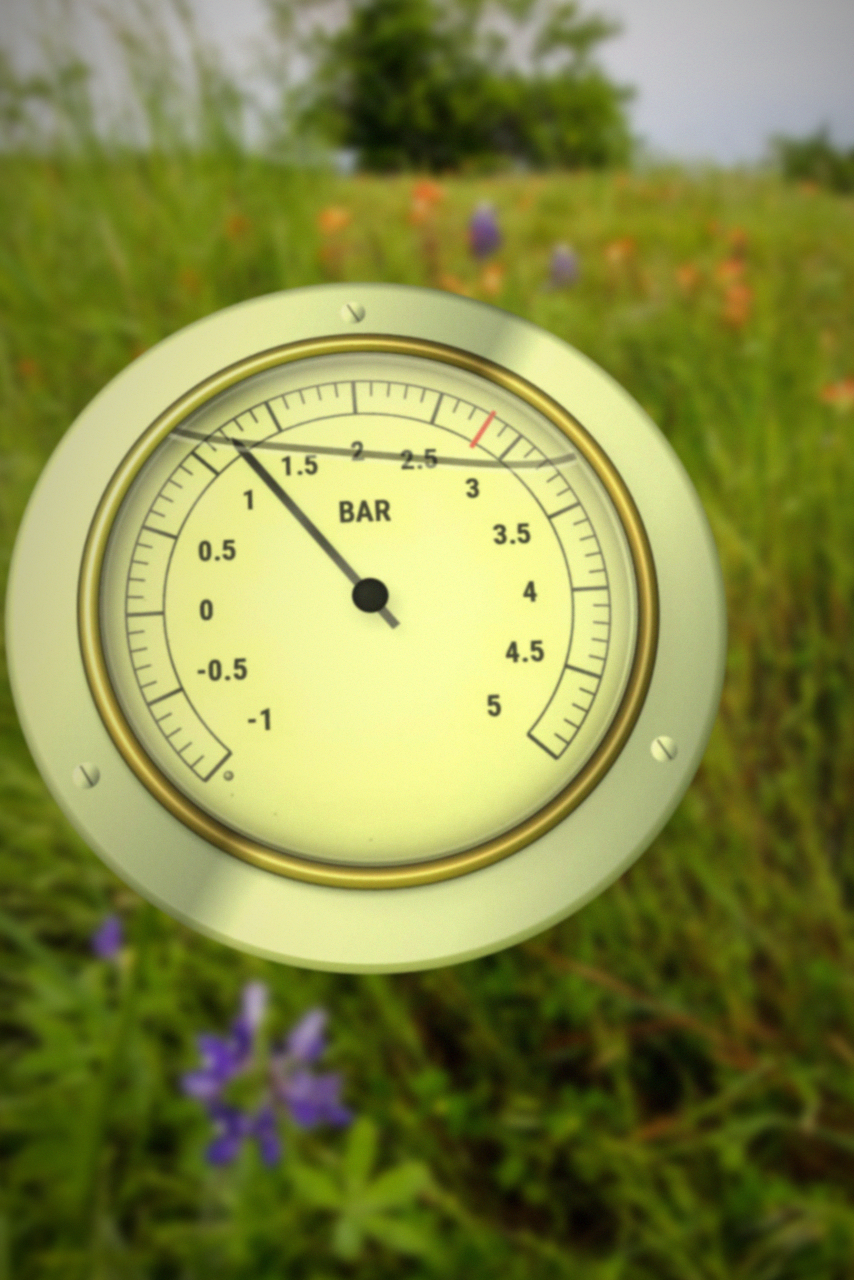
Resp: 1.2 bar
